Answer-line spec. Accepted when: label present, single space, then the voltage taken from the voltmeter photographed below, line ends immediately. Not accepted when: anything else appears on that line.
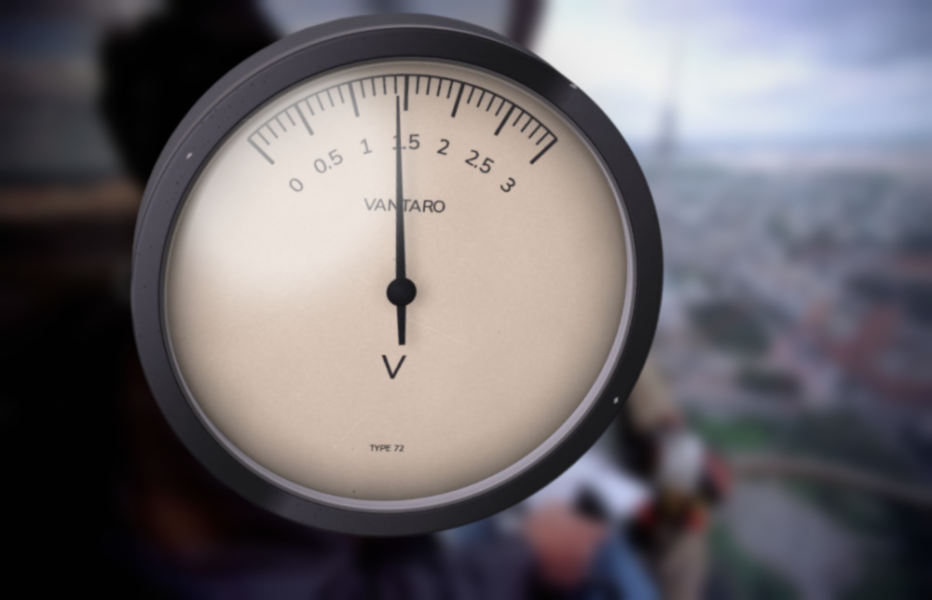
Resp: 1.4 V
